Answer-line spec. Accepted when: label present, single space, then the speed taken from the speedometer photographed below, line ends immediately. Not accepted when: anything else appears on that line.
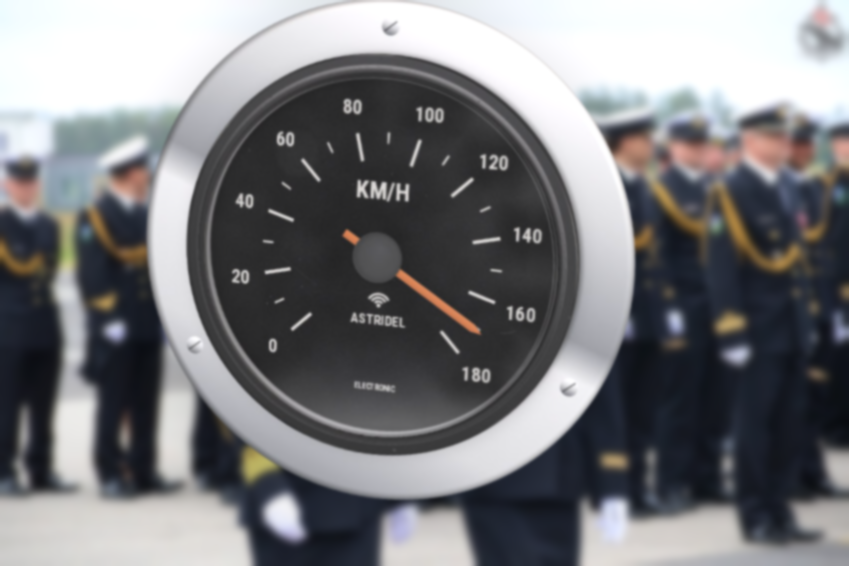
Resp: 170 km/h
